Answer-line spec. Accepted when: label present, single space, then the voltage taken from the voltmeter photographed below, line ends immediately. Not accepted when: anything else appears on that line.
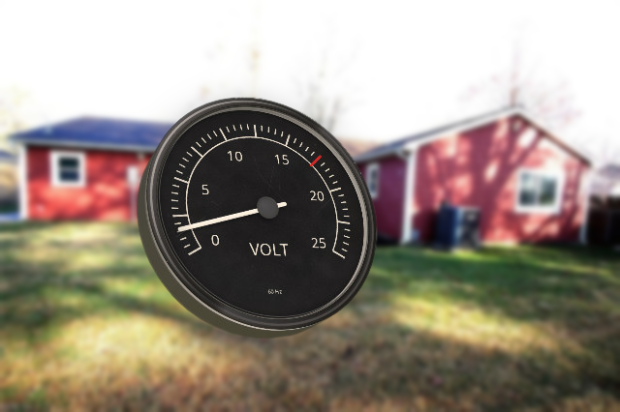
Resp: 1.5 V
